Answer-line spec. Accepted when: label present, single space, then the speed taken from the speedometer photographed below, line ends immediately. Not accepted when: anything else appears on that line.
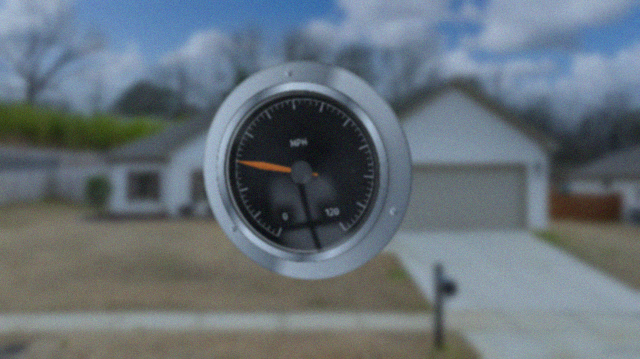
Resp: 30 mph
